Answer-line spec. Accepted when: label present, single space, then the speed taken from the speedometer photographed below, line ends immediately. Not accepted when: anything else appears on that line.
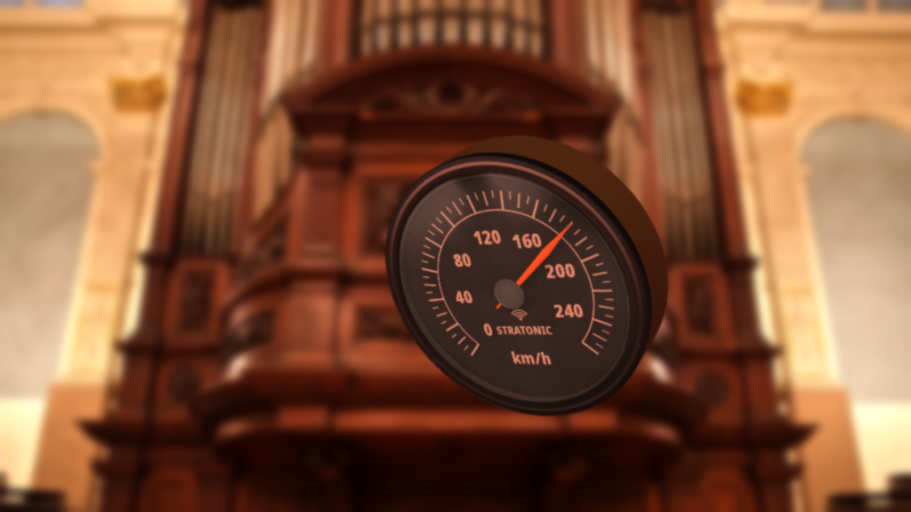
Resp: 180 km/h
